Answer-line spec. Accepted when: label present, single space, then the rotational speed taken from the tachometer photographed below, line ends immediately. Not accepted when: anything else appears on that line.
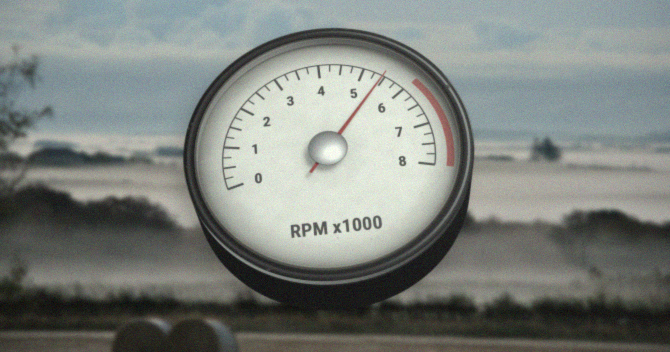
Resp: 5500 rpm
